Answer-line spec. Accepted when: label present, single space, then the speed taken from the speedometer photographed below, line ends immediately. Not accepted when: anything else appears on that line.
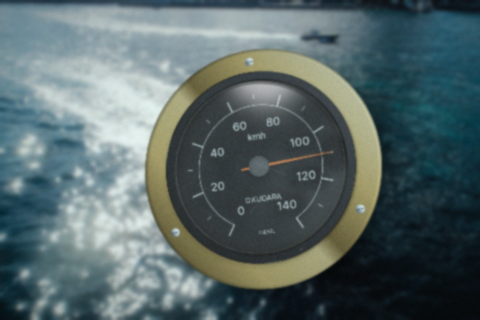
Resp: 110 km/h
